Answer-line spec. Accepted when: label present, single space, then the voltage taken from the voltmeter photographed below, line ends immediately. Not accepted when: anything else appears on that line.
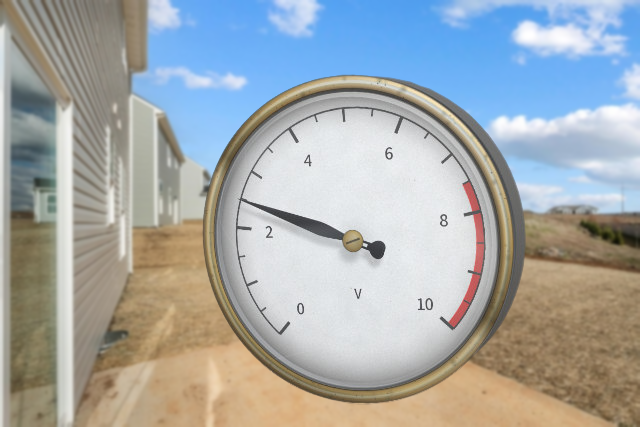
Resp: 2.5 V
